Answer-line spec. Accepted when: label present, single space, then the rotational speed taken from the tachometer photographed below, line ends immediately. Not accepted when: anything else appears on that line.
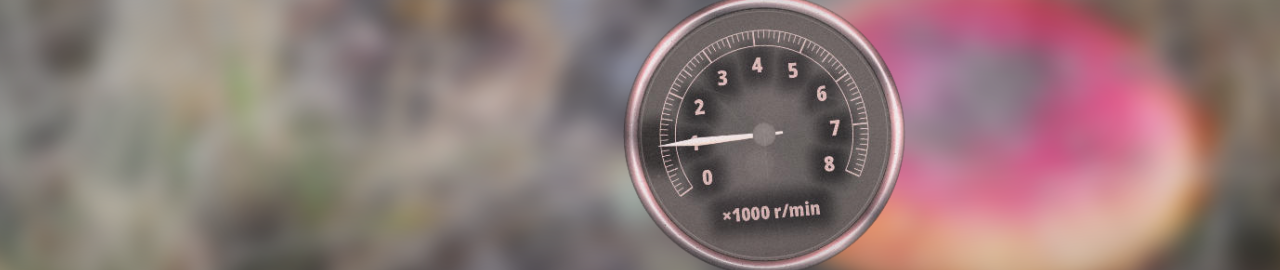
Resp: 1000 rpm
